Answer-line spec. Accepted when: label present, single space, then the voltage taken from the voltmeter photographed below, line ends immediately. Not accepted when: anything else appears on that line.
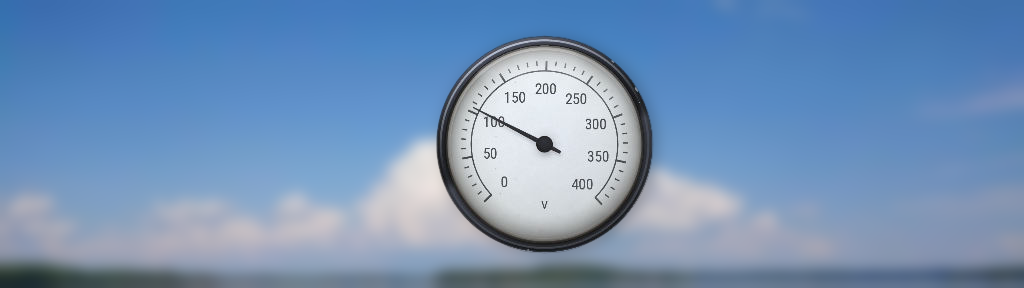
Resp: 105 V
